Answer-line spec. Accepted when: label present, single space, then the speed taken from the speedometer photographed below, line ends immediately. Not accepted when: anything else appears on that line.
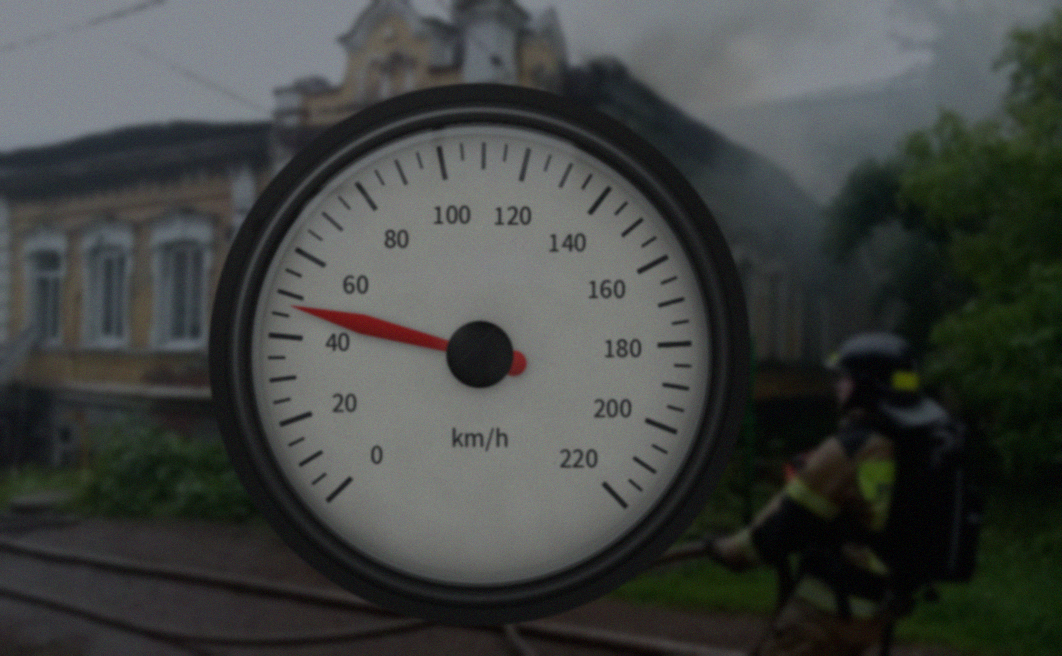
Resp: 47.5 km/h
